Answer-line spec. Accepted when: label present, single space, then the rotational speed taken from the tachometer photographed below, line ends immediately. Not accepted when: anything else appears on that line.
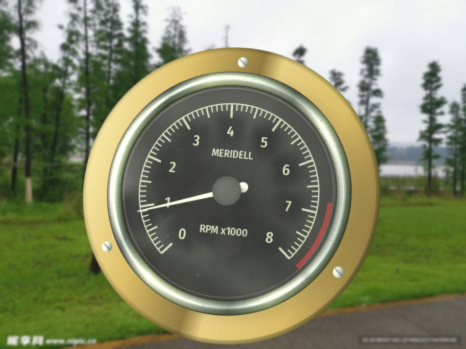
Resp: 900 rpm
